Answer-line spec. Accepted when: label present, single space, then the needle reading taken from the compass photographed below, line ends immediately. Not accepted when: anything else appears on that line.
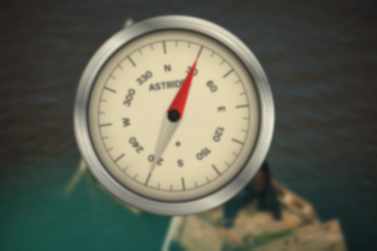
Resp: 30 °
